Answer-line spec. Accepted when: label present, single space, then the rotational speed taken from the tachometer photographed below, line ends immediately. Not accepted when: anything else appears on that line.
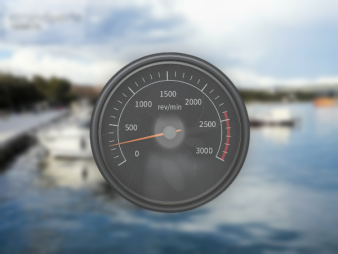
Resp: 250 rpm
